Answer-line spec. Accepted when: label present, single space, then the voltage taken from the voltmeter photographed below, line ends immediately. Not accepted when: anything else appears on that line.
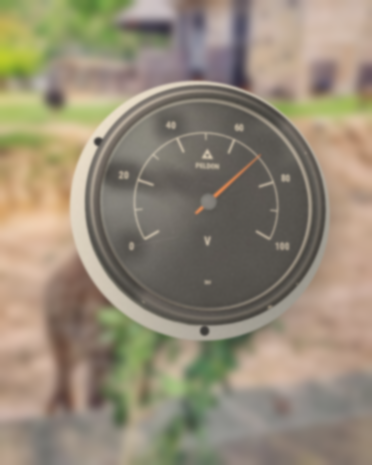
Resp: 70 V
